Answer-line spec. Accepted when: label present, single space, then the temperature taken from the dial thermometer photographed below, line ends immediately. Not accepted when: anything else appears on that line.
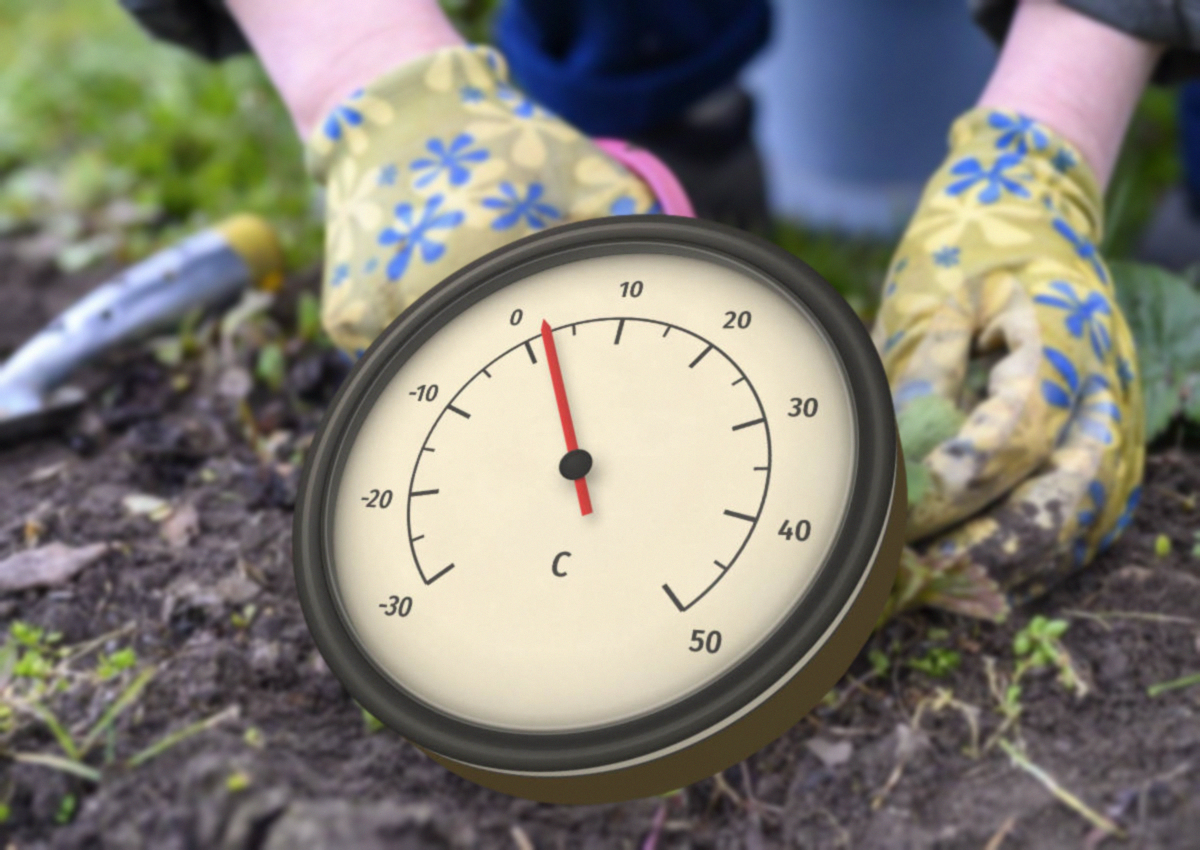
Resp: 2.5 °C
